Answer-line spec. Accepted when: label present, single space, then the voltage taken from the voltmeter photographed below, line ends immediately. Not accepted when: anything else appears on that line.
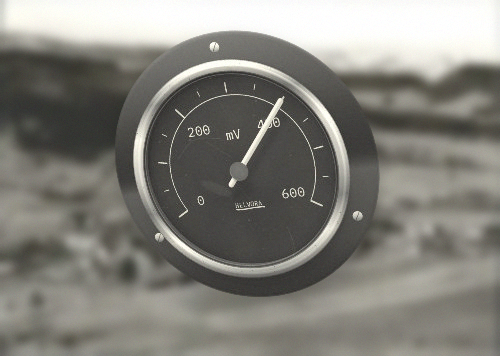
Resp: 400 mV
